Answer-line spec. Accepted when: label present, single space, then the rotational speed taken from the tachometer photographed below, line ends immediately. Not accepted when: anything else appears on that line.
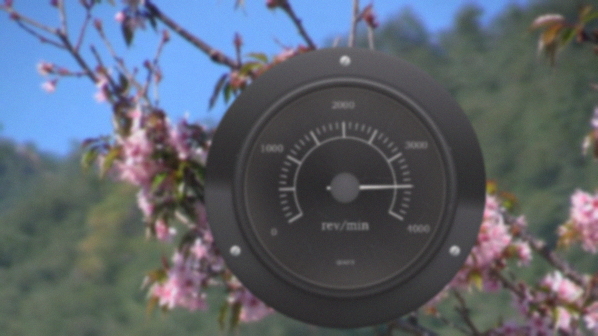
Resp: 3500 rpm
